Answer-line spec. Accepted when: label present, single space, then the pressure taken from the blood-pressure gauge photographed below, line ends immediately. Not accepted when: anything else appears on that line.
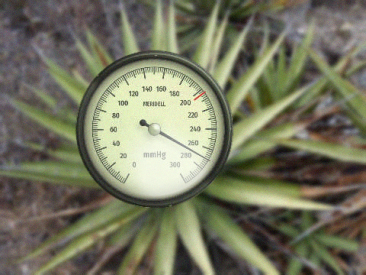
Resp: 270 mmHg
